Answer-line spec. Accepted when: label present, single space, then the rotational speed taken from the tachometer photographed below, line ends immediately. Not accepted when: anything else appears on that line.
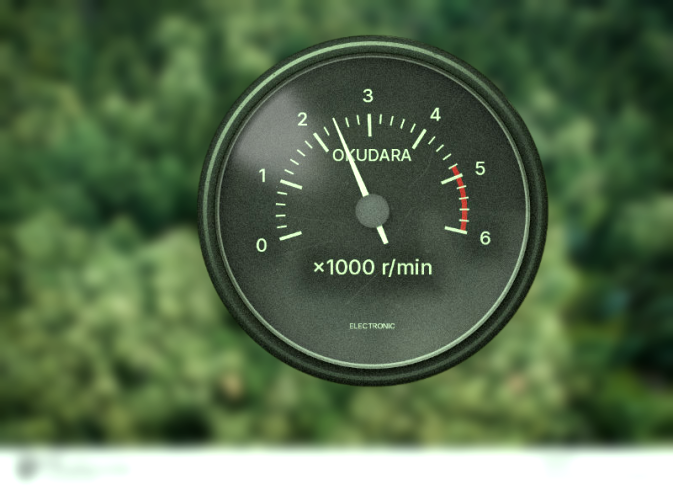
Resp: 2400 rpm
